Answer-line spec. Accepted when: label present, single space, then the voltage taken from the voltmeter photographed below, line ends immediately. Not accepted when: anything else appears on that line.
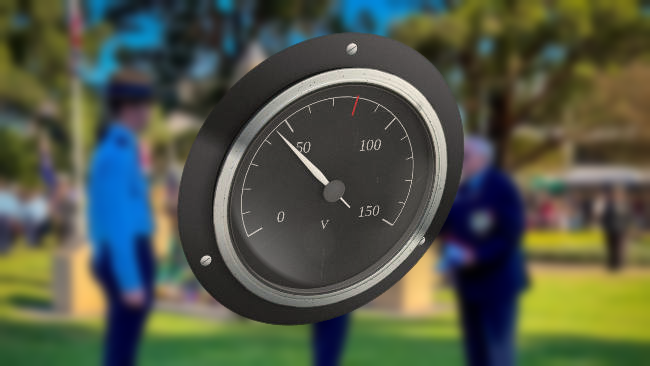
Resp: 45 V
